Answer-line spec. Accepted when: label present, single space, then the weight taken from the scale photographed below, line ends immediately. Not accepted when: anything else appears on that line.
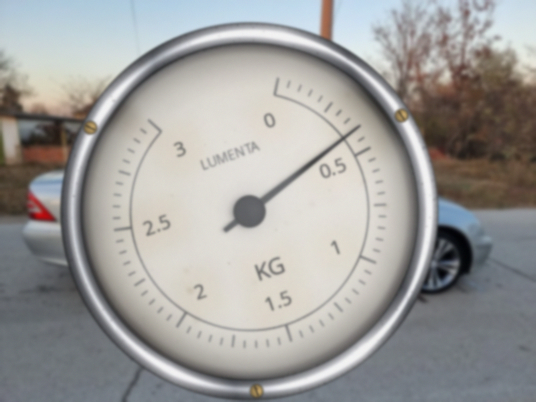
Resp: 0.4 kg
